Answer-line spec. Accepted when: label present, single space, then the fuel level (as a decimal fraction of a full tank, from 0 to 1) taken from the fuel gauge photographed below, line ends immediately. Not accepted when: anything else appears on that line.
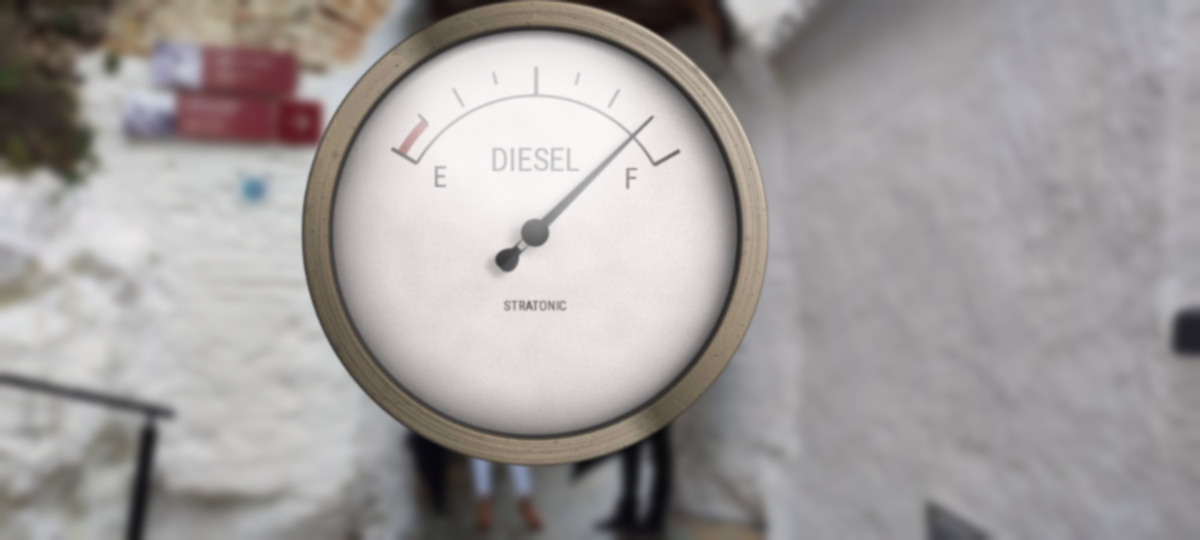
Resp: 0.875
